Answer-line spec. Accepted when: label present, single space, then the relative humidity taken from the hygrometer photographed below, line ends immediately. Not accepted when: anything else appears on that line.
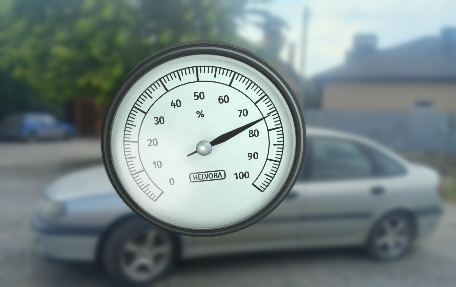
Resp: 75 %
